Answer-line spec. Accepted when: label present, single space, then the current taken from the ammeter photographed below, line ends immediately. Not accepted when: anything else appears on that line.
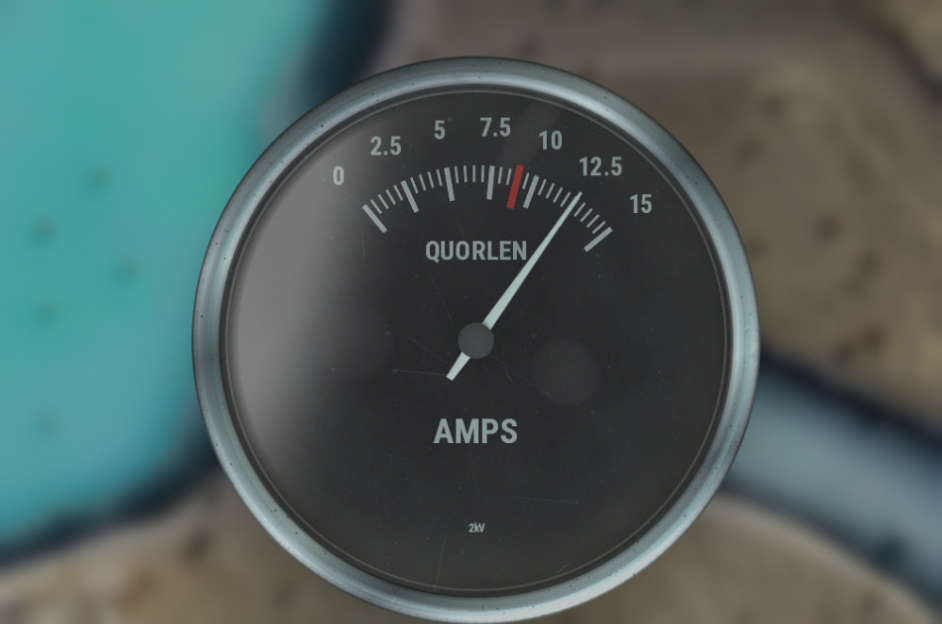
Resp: 12.5 A
